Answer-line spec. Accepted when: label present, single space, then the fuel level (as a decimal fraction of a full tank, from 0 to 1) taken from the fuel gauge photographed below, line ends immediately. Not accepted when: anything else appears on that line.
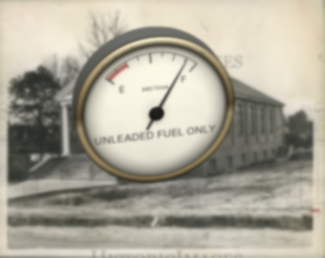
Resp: 0.875
